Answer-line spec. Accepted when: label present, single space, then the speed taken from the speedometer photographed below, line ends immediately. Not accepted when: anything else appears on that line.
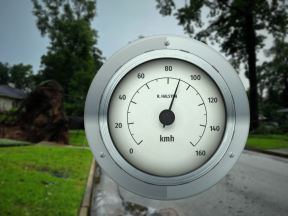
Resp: 90 km/h
